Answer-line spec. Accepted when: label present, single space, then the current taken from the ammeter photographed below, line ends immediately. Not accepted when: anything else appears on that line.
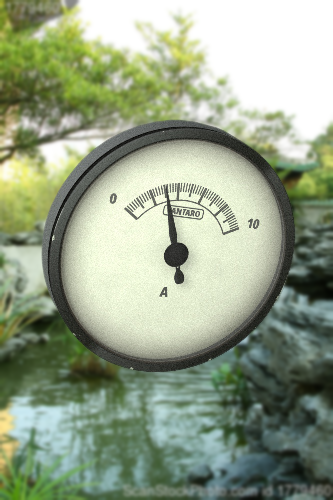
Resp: 3 A
